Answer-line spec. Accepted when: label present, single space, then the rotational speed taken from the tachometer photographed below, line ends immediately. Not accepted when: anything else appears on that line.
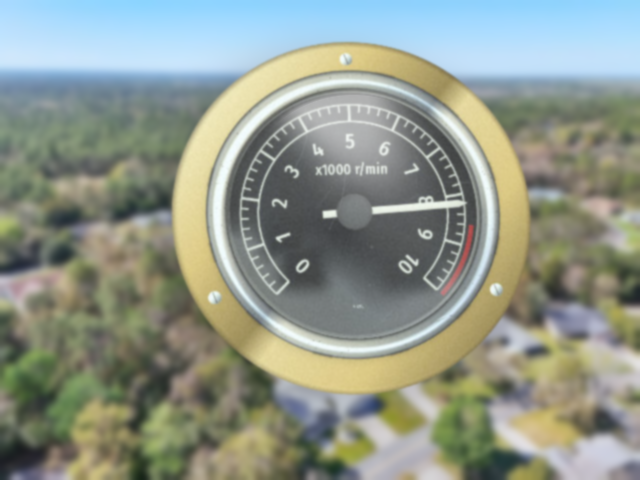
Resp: 8200 rpm
